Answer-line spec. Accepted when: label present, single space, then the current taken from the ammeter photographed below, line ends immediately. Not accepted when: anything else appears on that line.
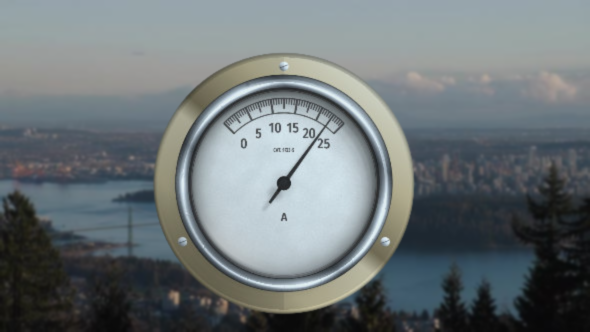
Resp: 22.5 A
